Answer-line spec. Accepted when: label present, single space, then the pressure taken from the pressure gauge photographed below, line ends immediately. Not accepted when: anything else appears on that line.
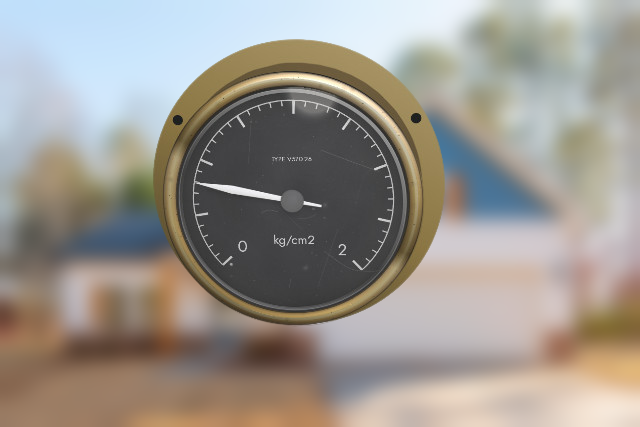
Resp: 0.4 kg/cm²
